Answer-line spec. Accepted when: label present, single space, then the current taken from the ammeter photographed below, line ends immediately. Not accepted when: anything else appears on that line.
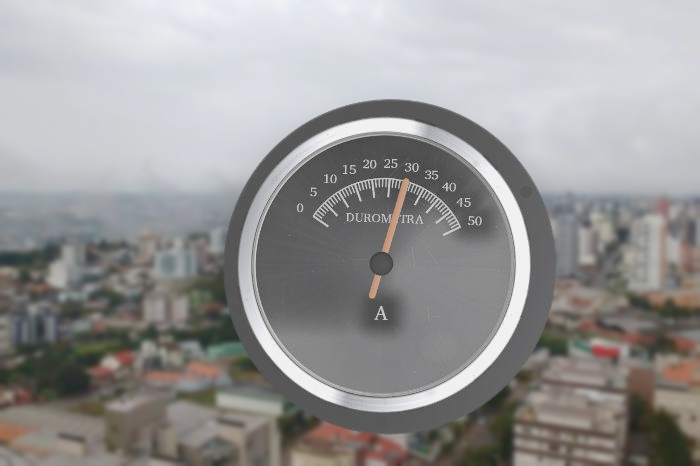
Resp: 30 A
